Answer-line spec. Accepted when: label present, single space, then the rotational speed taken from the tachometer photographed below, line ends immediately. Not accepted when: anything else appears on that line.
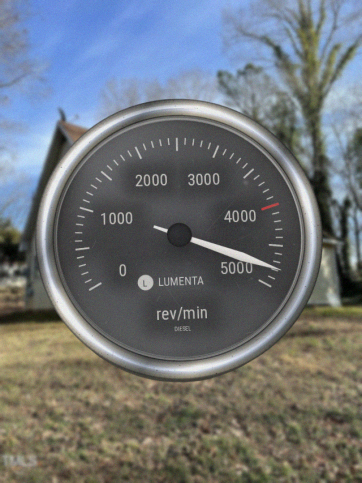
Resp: 4800 rpm
